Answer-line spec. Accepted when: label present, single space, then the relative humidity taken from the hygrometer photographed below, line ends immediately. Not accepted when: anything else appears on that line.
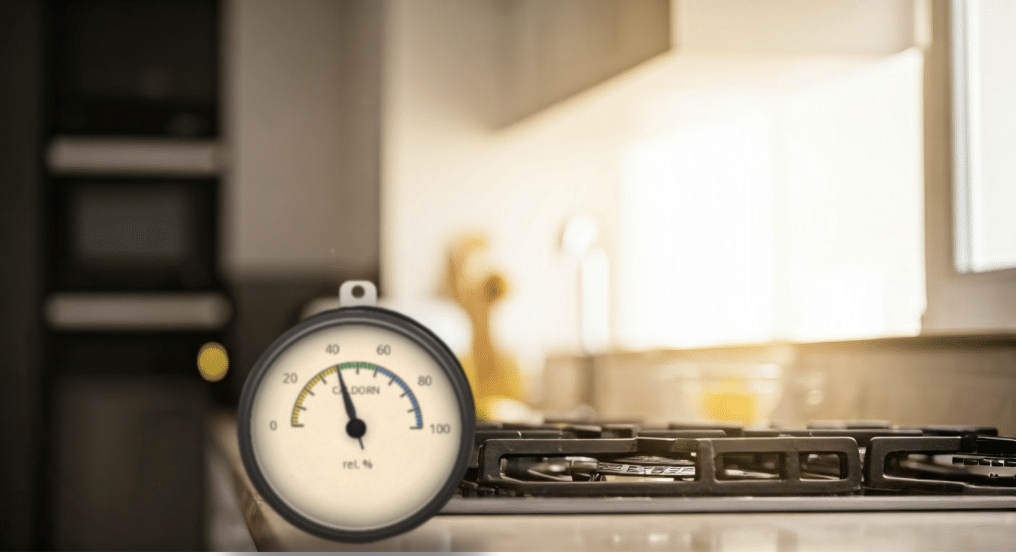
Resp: 40 %
